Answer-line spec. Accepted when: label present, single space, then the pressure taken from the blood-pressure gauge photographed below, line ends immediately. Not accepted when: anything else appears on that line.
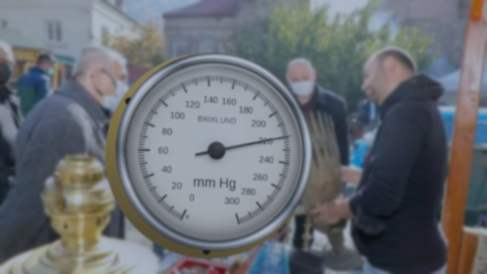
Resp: 220 mmHg
